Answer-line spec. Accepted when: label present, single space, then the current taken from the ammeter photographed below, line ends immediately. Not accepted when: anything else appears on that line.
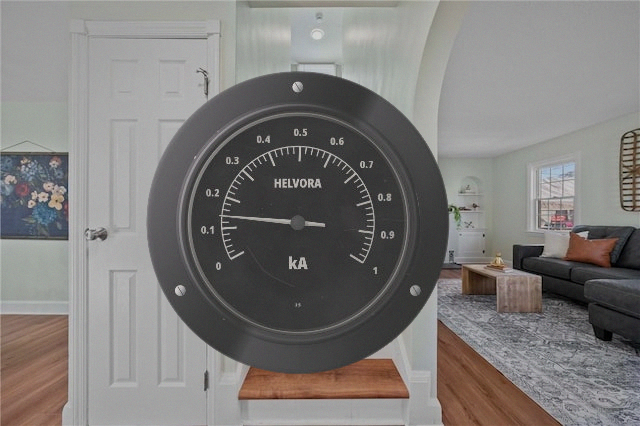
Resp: 0.14 kA
